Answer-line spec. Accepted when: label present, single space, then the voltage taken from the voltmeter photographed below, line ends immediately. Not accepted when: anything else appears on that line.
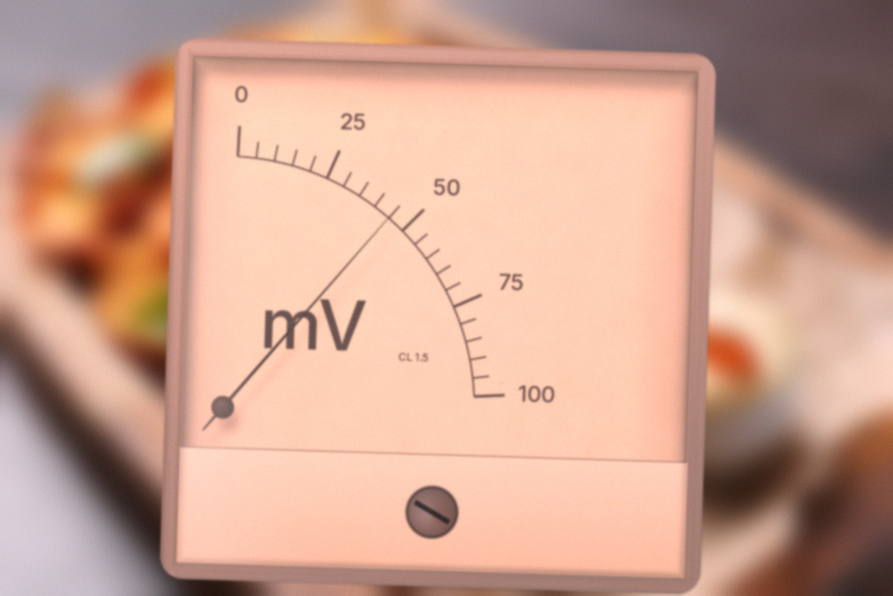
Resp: 45 mV
